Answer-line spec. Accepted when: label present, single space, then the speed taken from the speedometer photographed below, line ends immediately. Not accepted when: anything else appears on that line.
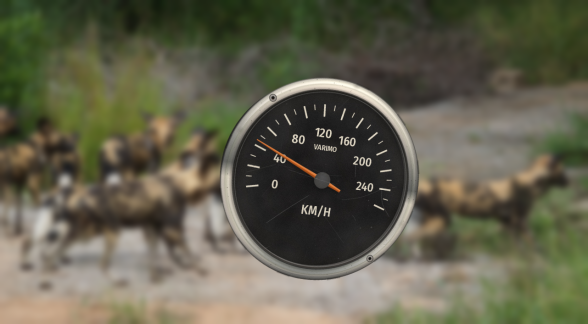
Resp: 45 km/h
